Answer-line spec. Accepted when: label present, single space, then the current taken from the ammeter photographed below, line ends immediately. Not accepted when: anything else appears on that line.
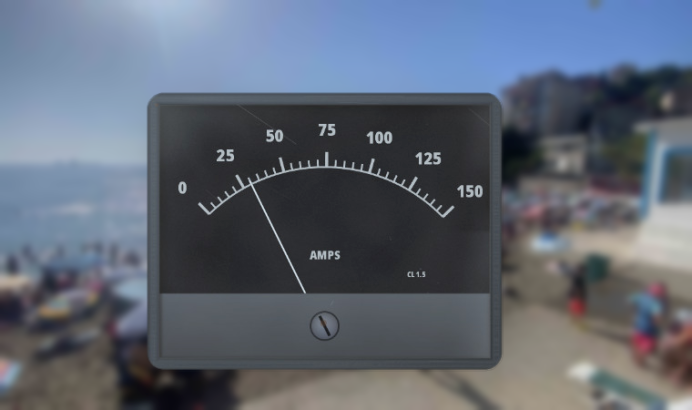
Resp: 30 A
